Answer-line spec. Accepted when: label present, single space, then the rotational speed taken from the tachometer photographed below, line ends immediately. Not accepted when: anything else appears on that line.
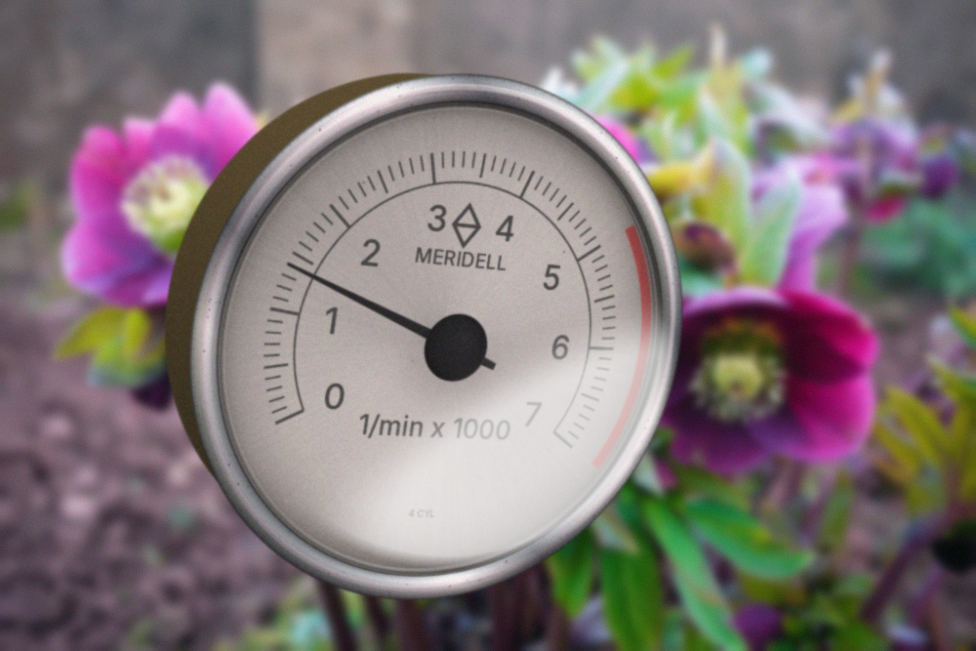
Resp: 1400 rpm
